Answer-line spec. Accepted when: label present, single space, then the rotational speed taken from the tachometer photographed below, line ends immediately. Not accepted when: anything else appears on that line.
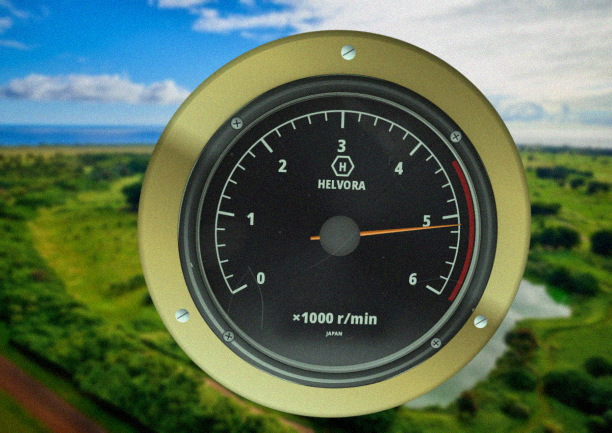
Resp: 5100 rpm
